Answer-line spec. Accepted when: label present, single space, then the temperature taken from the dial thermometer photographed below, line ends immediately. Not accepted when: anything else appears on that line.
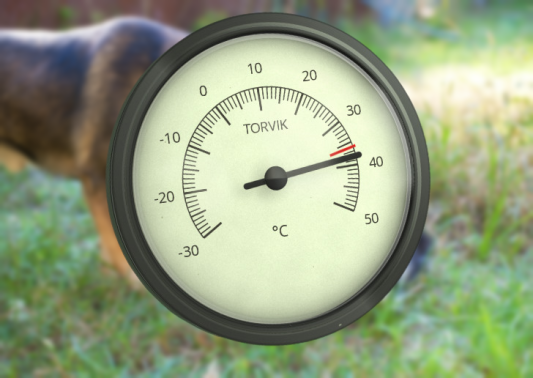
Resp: 38 °C
